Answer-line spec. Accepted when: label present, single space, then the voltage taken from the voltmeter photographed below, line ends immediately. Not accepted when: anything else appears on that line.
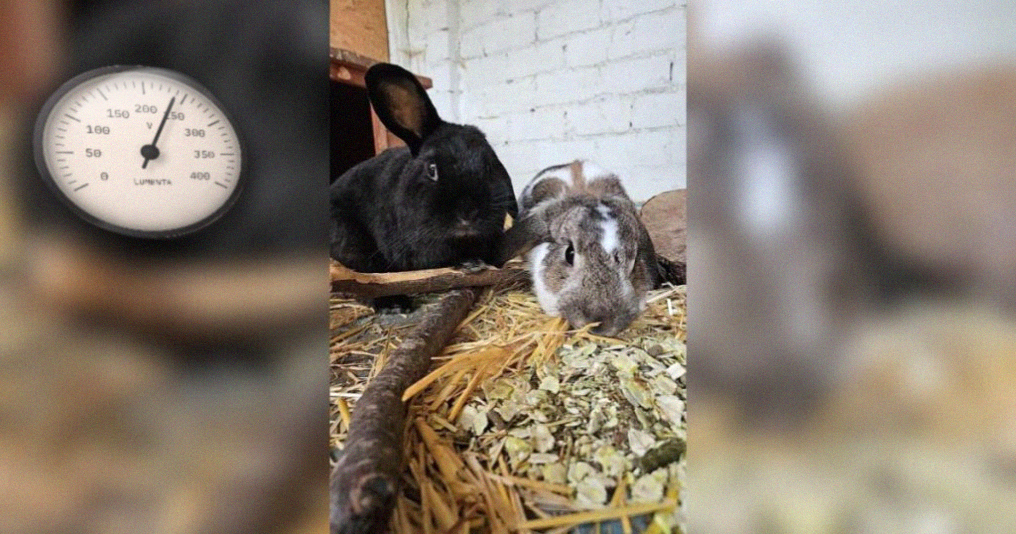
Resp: 240 V
